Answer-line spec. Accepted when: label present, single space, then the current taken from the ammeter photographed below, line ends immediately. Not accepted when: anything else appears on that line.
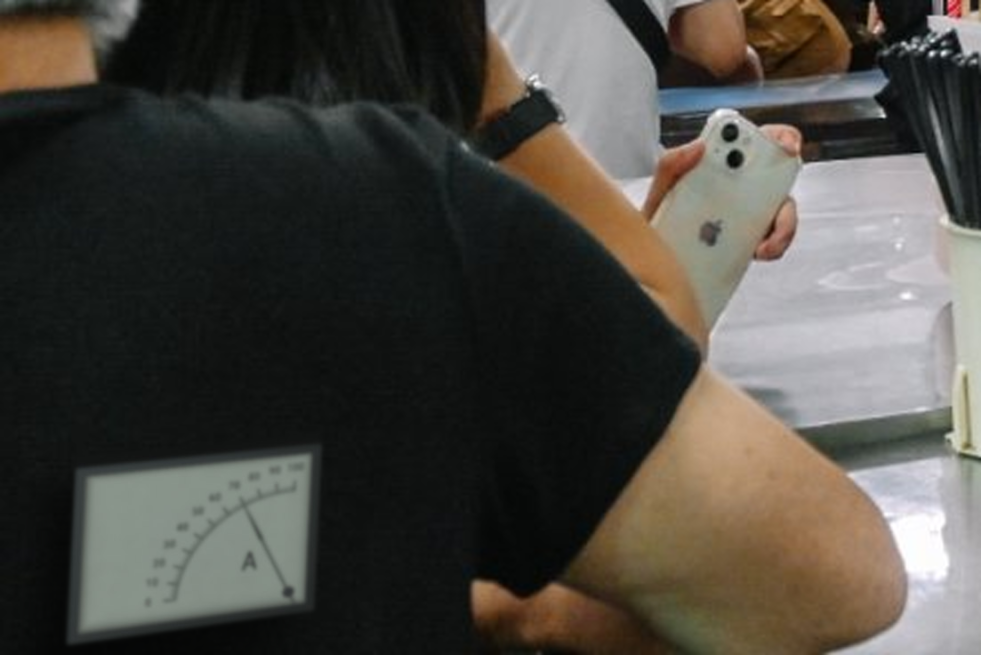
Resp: 70 A
